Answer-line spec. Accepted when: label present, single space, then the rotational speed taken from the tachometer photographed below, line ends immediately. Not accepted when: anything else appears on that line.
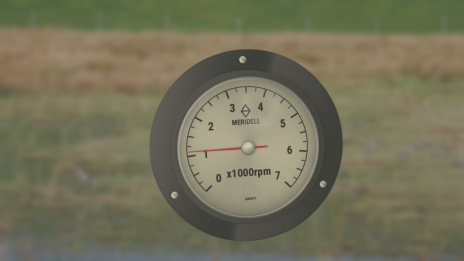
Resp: 1125 rpm
